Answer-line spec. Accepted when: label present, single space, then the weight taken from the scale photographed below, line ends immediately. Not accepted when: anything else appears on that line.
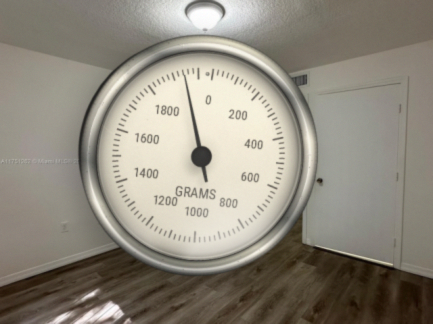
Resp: 1940 g
